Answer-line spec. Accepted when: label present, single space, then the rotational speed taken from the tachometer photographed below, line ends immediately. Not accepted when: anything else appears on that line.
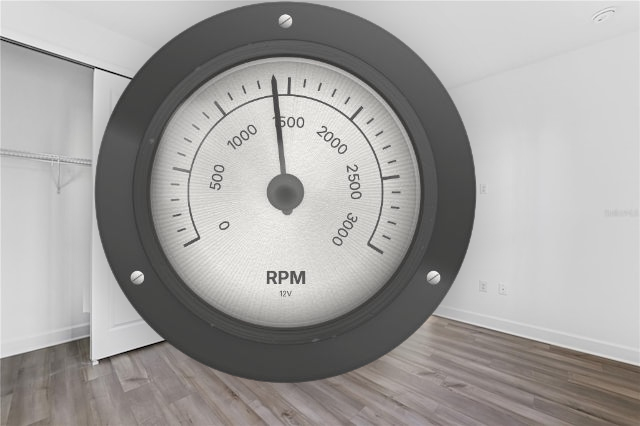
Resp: 1400 rpm
